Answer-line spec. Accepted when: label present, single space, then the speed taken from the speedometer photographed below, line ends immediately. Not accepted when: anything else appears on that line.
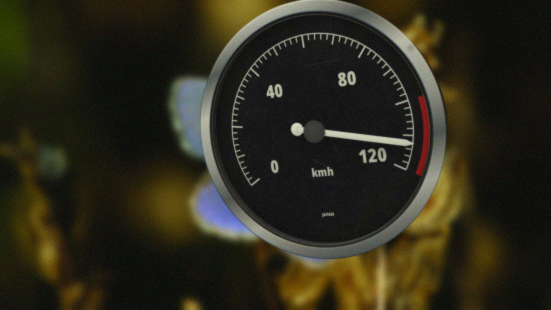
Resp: 112 km/h
